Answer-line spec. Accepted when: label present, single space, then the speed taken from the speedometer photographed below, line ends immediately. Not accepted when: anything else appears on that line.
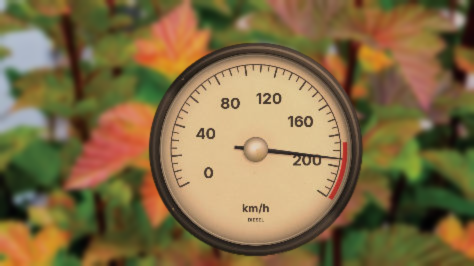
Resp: 195 km/h
